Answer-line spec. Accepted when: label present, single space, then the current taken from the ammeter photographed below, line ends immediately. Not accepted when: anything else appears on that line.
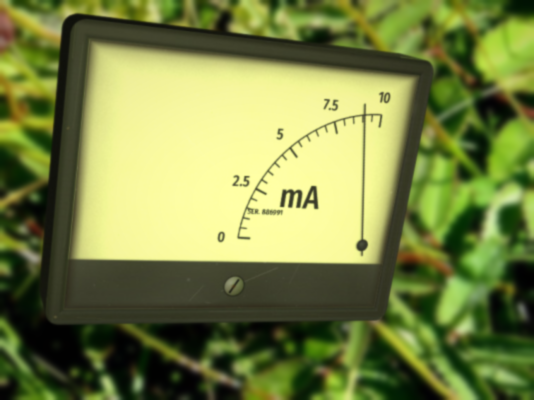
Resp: 9 mA
